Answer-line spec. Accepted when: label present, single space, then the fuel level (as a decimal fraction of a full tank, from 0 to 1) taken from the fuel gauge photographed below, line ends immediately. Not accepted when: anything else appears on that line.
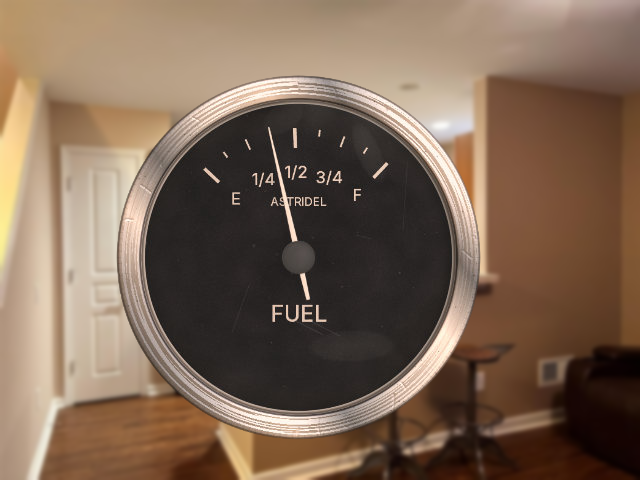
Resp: 0.375
